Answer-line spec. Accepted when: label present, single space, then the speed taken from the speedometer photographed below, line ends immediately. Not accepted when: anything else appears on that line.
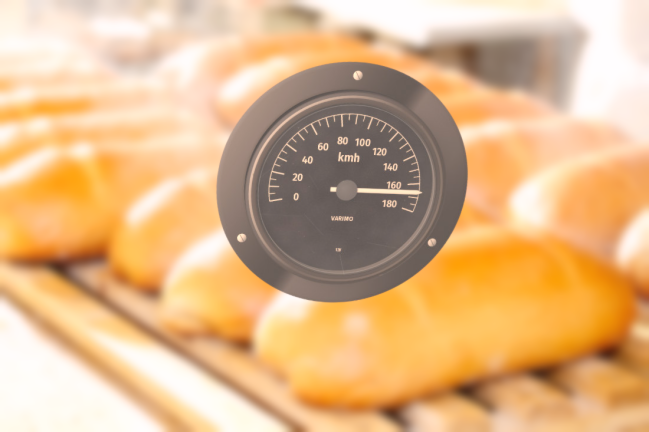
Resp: 165 km/h
